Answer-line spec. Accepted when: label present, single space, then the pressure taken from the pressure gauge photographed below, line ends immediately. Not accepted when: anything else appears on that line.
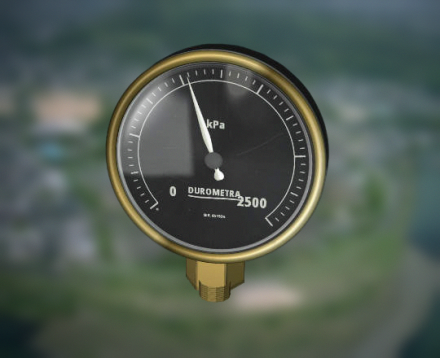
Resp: 1050 kPa
